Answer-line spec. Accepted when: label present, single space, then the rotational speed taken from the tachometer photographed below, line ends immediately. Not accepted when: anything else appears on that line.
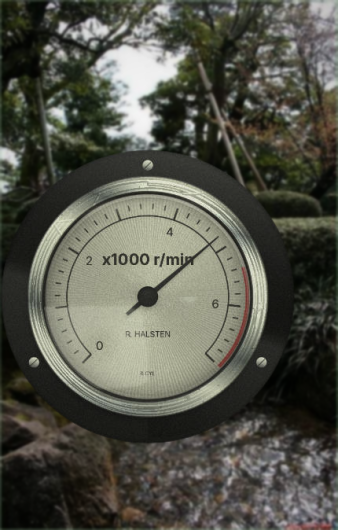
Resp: 4800 rpm
